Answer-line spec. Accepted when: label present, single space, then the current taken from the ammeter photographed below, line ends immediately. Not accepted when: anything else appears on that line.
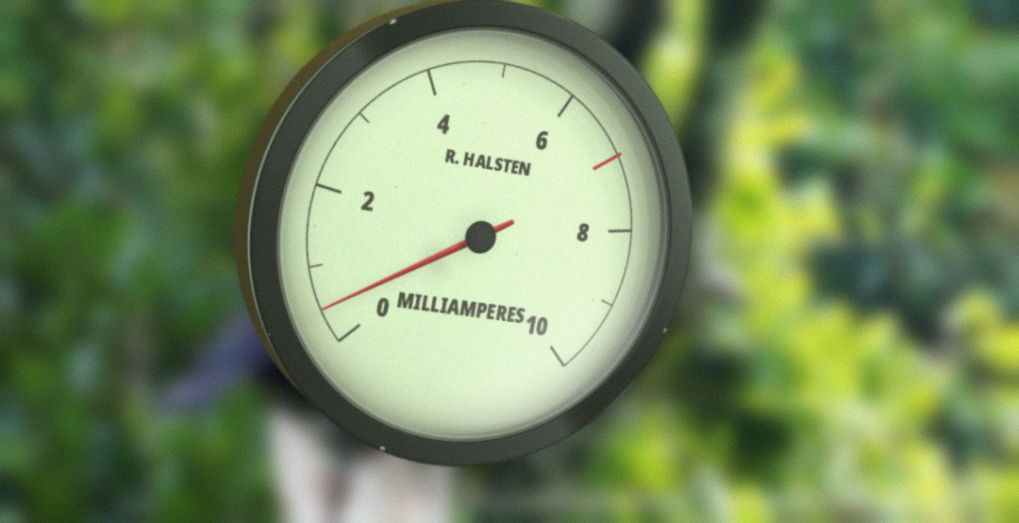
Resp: 0.5 mA
